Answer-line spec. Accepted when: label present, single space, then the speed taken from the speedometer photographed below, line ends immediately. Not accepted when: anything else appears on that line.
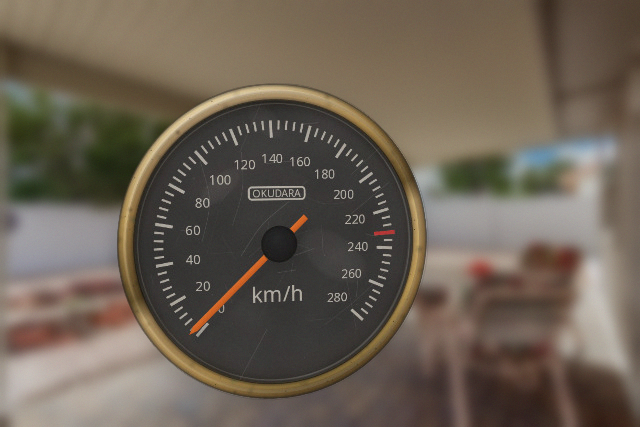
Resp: 4 km/h
